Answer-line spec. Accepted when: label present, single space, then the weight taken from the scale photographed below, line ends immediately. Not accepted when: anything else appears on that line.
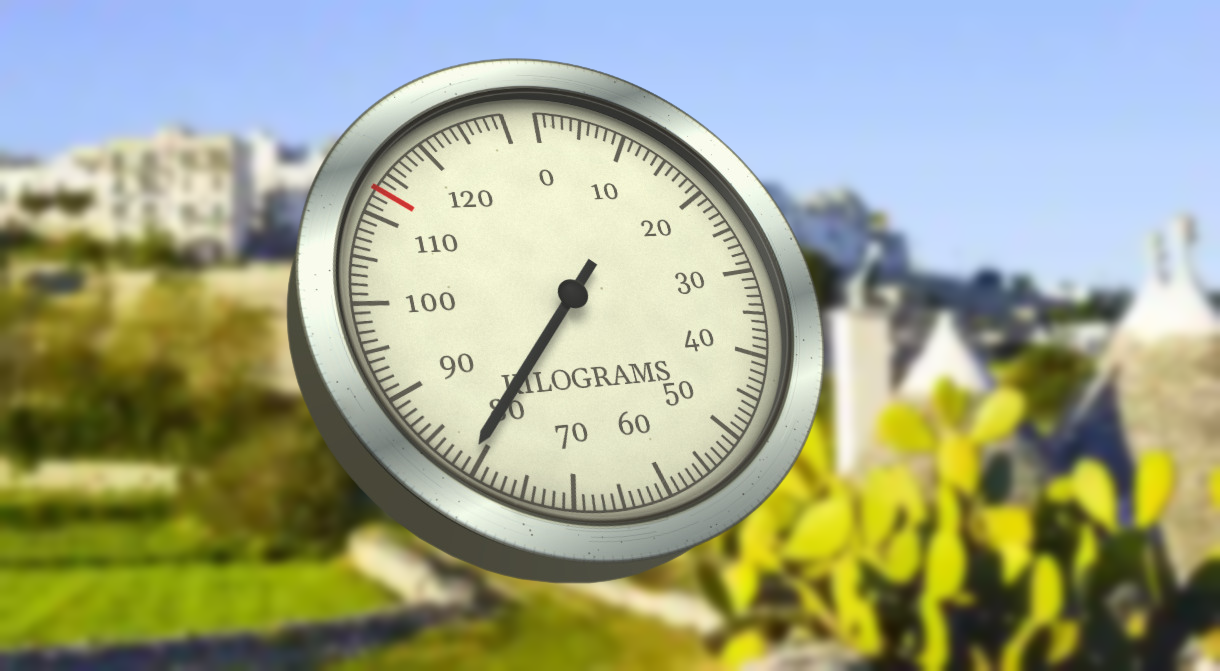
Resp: 81 kg
